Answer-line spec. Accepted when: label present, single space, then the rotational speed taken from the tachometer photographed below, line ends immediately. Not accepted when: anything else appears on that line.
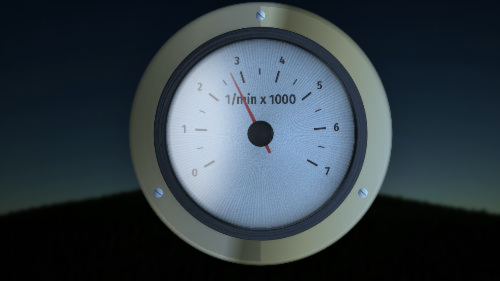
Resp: 2750 rpm
